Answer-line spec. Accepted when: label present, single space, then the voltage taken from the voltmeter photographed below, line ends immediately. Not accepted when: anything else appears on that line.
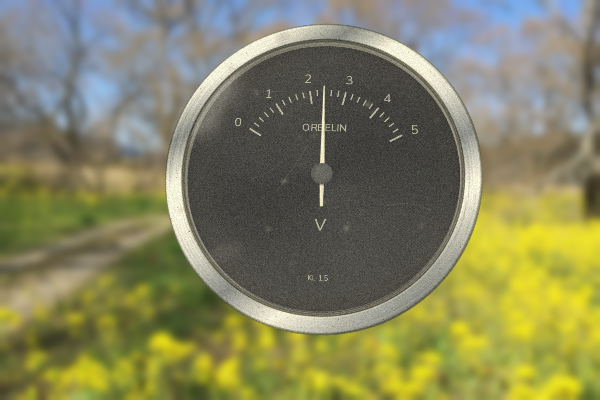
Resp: 2.4 V
